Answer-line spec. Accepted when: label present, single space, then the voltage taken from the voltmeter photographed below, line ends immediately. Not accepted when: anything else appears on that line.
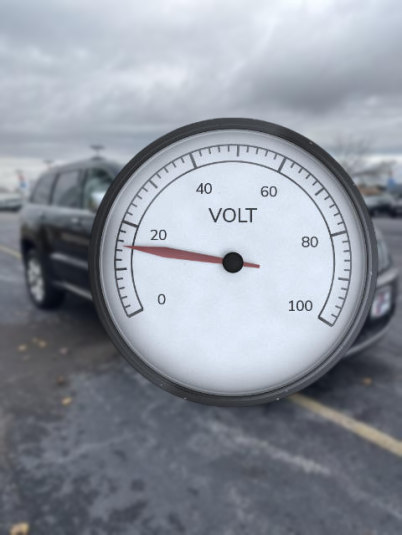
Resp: 15 V
